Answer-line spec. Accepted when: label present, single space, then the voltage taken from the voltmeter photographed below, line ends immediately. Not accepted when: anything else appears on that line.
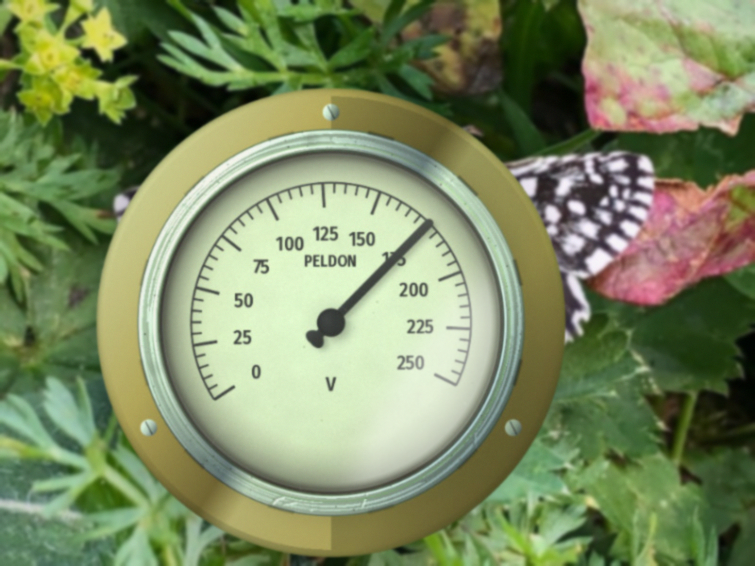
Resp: 175 V
